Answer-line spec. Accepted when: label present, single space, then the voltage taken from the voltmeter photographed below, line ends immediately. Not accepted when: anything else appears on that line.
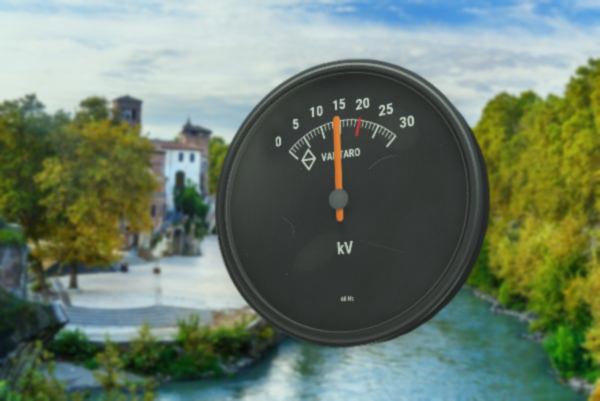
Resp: 15 kV
